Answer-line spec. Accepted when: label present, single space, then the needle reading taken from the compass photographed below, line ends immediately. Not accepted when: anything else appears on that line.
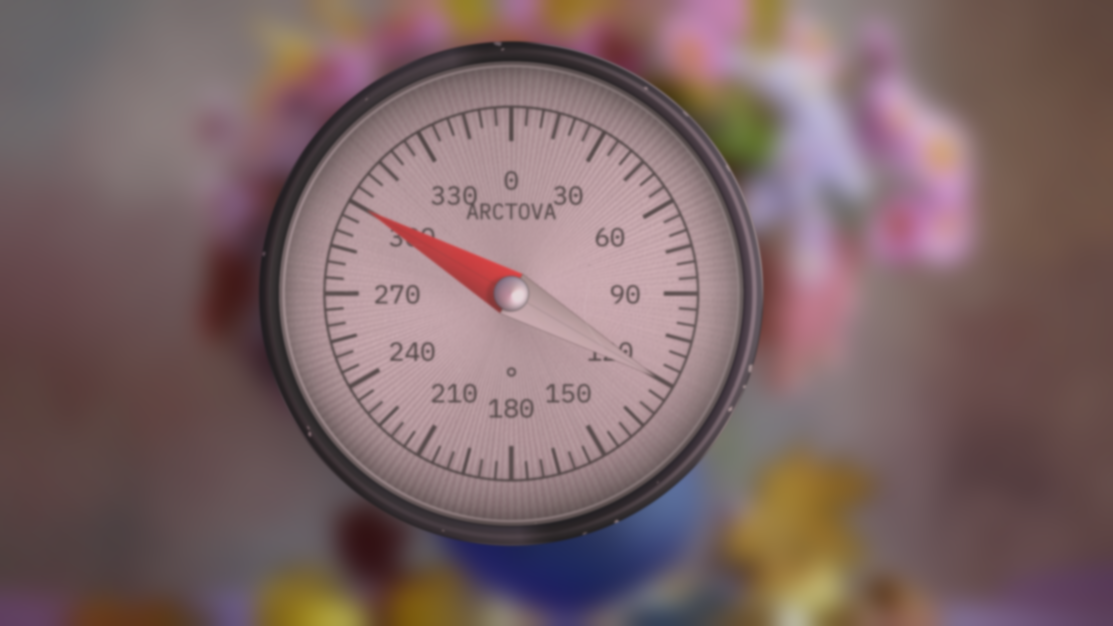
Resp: 300 °
